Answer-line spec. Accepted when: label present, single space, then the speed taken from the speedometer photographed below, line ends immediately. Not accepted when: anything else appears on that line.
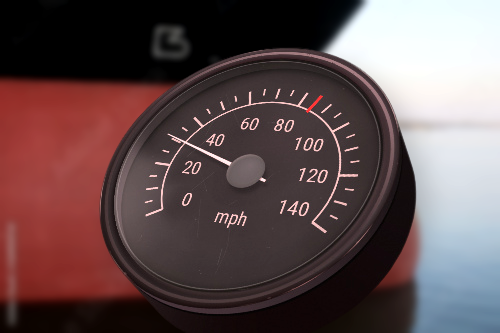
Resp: 30 mph
